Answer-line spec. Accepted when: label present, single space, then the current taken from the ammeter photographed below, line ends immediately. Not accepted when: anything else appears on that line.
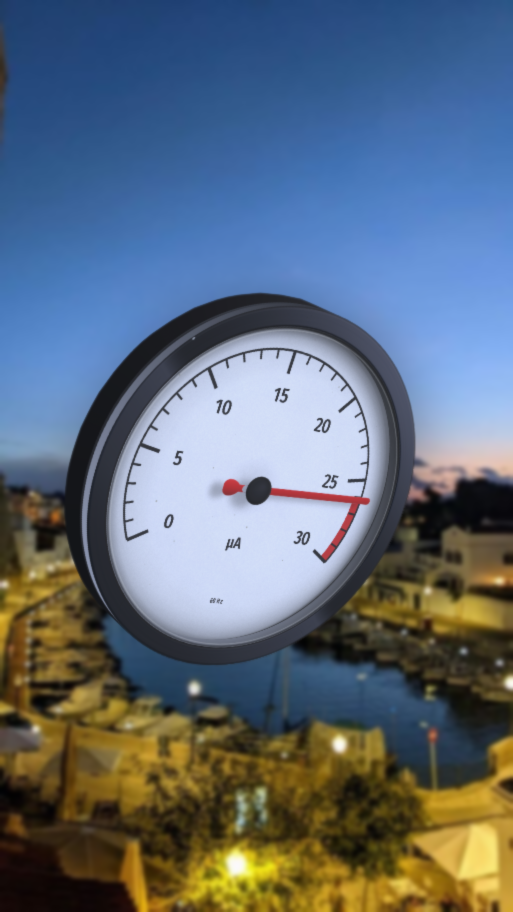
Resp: 26 µA
